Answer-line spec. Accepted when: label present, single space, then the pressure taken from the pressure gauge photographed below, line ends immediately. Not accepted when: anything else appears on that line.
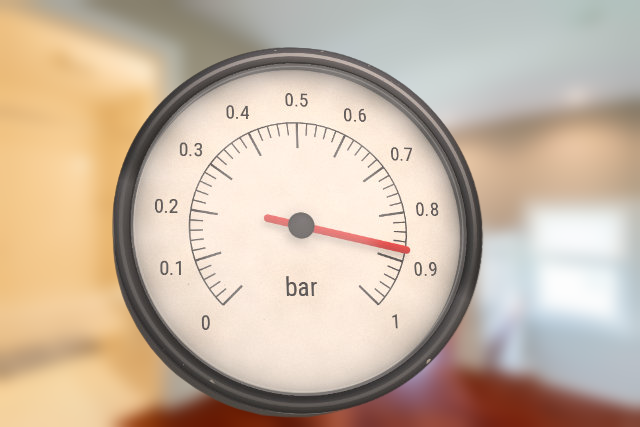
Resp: 0.88 bar
